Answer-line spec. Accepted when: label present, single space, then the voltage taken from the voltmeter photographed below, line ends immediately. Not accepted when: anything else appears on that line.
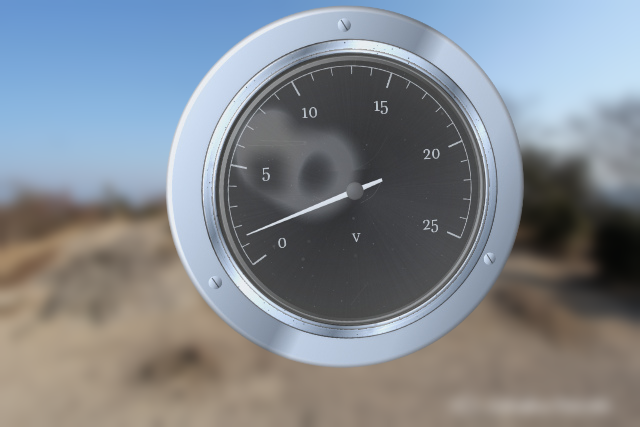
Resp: 1.5 V
